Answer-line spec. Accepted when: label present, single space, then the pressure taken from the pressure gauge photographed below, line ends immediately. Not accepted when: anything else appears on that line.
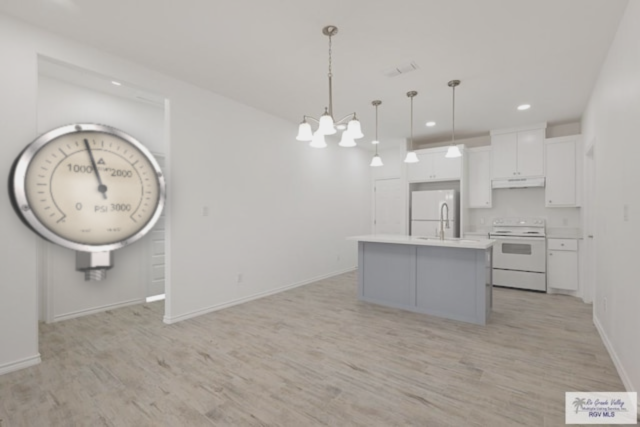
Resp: 1300 psi
